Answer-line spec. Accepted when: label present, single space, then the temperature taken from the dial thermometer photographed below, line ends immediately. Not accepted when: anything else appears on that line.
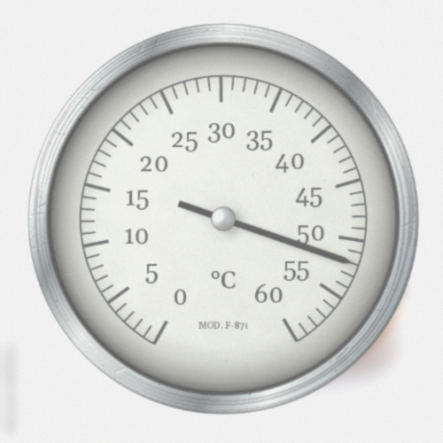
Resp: 52 °C
